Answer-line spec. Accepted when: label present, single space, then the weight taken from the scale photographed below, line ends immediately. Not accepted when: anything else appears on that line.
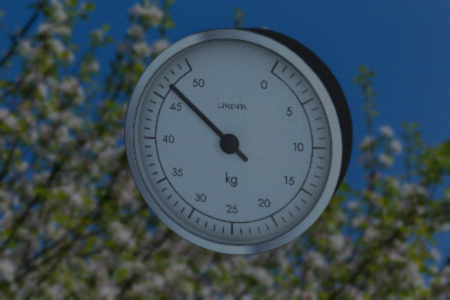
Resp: 47 kg
